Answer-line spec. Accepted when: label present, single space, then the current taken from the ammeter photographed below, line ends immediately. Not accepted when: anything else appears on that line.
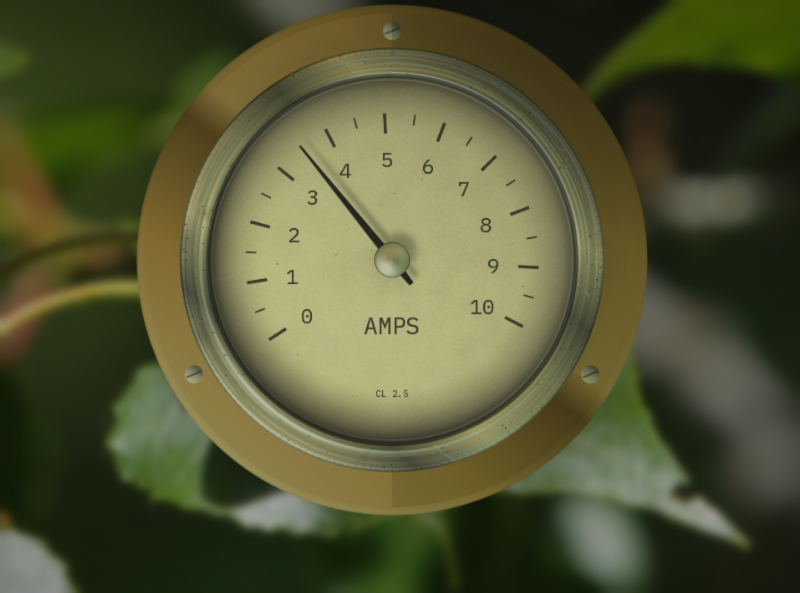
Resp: 3.5 A
